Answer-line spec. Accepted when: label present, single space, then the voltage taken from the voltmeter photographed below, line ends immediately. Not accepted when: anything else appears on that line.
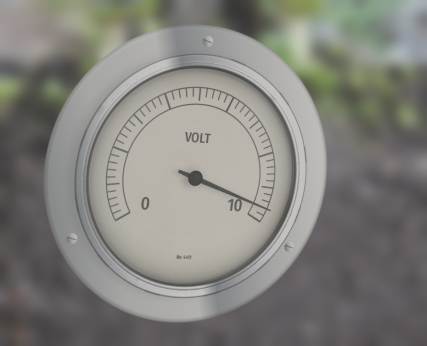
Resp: 9.6 V
